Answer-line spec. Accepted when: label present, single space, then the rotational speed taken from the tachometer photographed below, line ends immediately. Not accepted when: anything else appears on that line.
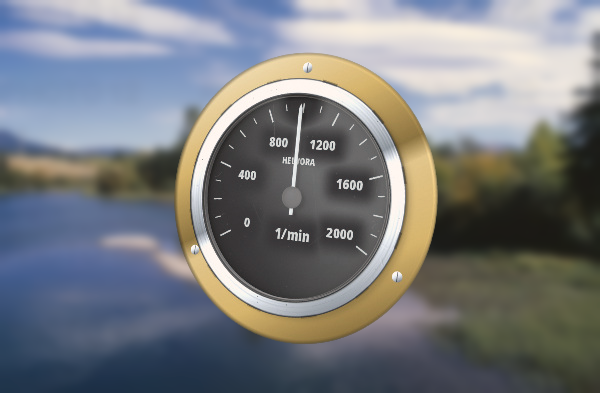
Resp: 1000 rpm
